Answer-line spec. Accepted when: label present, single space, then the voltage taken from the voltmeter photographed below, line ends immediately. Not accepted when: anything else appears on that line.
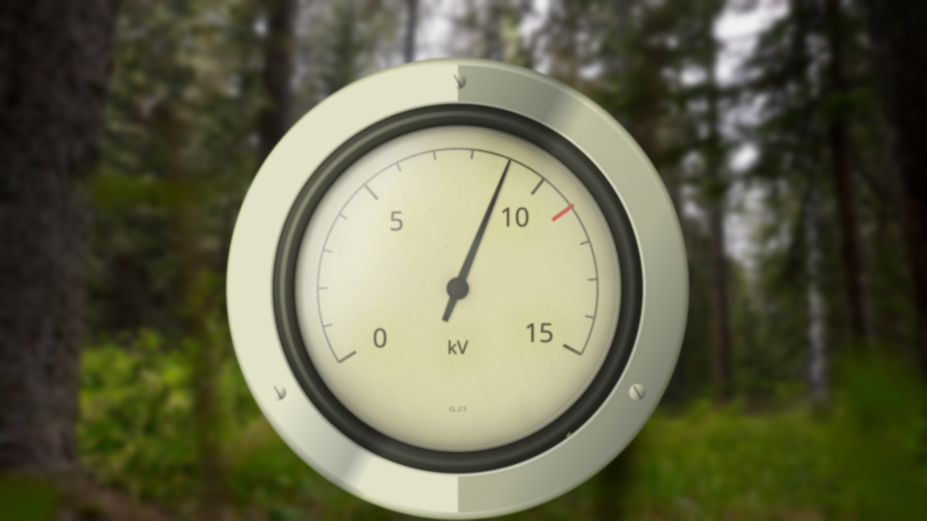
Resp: 9 kV
